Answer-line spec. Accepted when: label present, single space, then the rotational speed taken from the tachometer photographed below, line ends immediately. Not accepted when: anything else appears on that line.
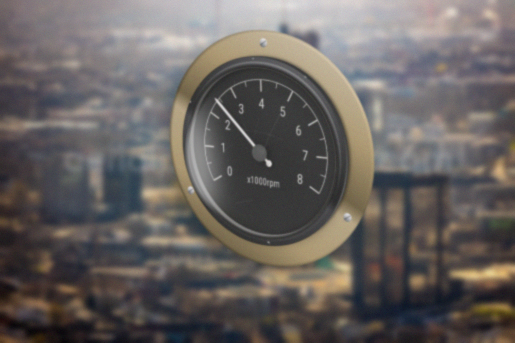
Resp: 2500 rpm
